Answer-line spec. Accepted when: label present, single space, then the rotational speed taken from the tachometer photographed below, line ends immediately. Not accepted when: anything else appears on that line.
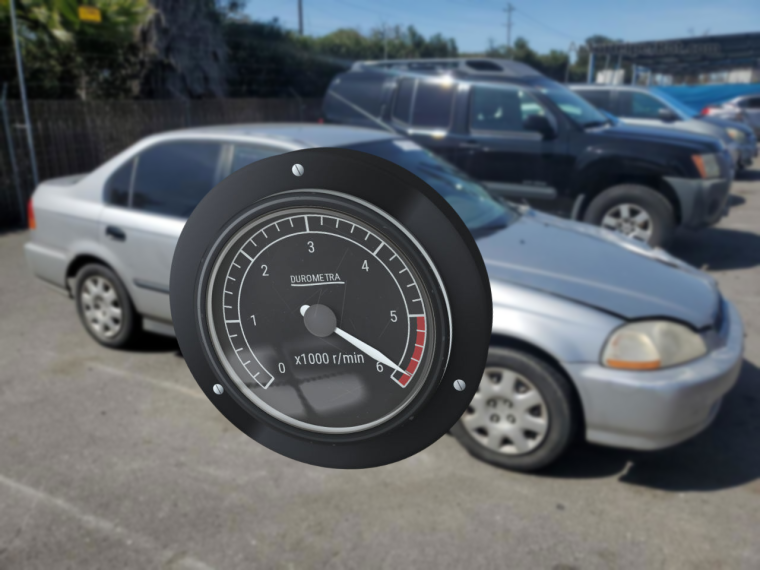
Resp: 5800 rpm
